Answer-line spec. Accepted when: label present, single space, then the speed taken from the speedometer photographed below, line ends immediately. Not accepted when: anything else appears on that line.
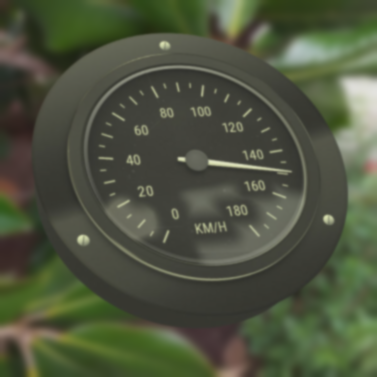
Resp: 150 km/h
